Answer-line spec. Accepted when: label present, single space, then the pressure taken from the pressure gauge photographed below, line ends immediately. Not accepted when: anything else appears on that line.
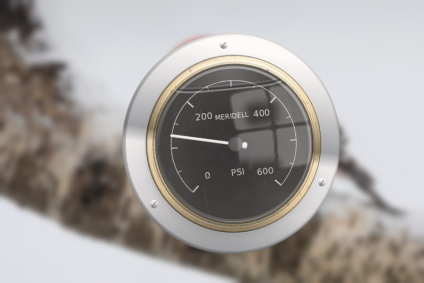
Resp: 125 psi
